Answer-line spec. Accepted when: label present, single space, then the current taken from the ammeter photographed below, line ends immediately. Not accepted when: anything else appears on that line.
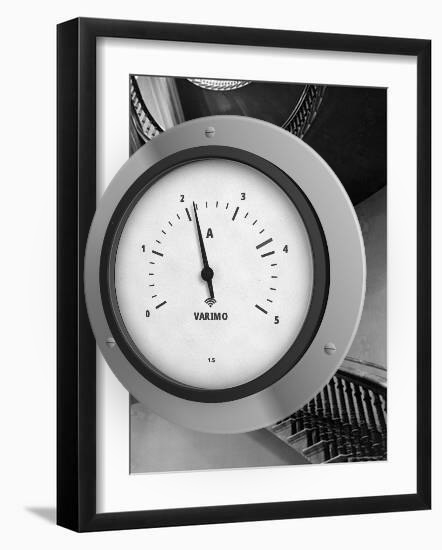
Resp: 2.2 A
